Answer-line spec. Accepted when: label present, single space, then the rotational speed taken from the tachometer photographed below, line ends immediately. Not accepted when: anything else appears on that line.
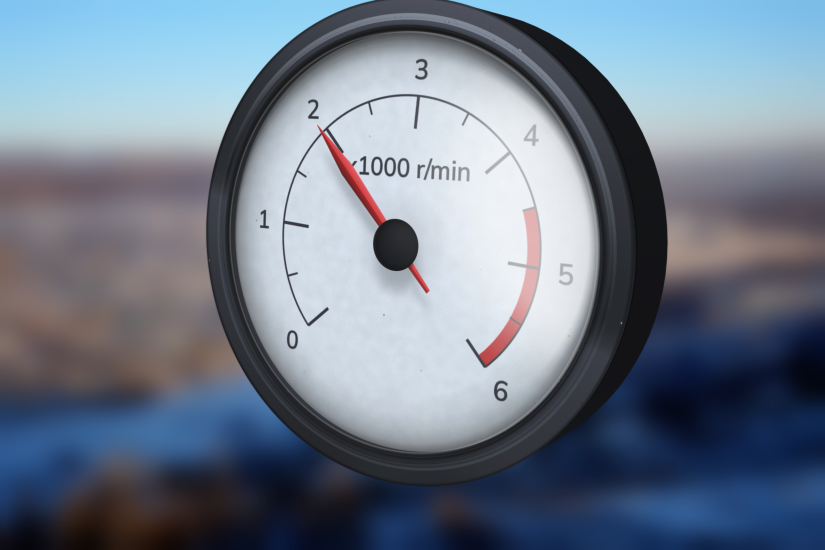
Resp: 2000 rpm
